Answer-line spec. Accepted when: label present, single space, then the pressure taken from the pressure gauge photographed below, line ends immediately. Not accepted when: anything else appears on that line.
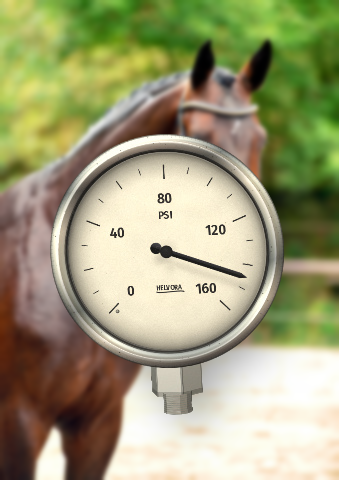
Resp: 145 psi
